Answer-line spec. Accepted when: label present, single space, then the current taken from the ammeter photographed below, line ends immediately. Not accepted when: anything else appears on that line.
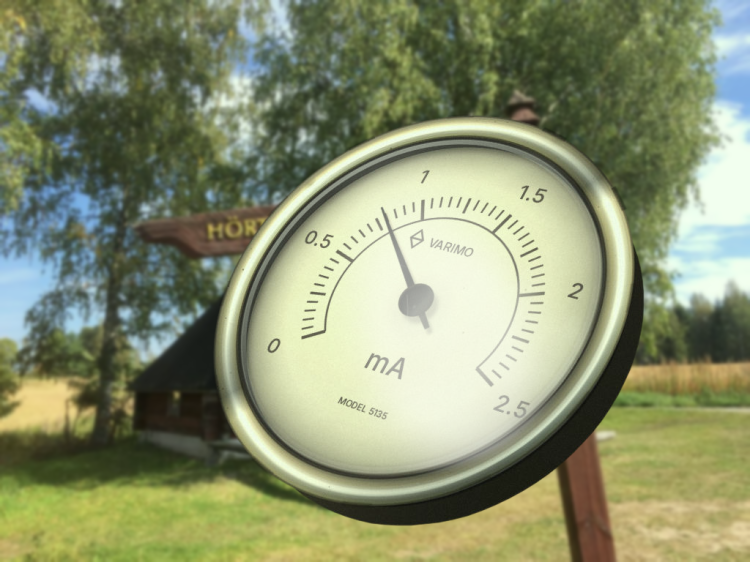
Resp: 0.8 mA
